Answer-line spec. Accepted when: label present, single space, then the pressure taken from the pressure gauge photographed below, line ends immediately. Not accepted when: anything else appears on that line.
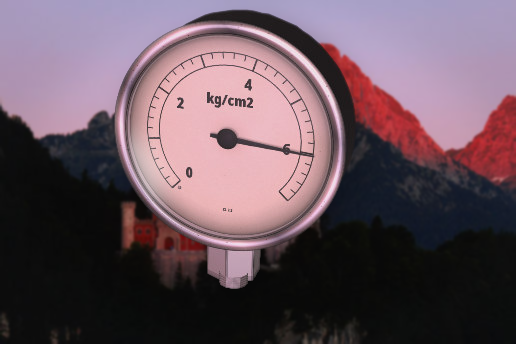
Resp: 6 kg/cm²
